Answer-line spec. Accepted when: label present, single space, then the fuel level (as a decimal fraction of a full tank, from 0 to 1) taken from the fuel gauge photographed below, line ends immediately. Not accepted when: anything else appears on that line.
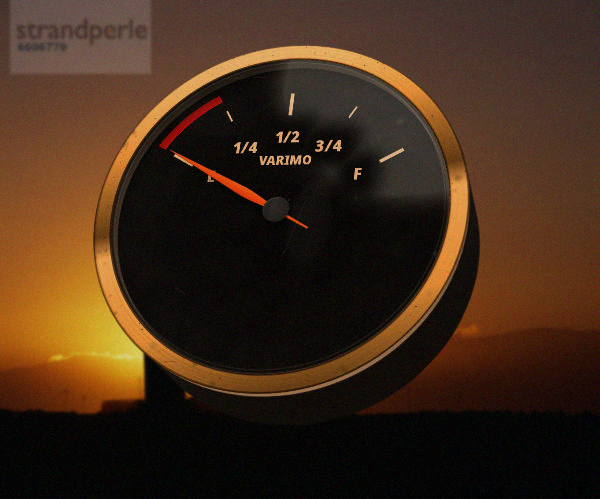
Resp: 0
